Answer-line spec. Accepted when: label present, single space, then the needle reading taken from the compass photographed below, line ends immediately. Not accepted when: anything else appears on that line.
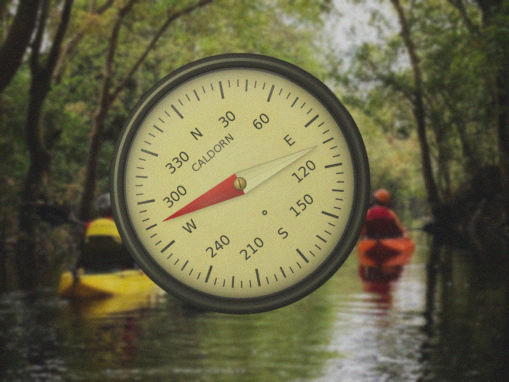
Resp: 285 °
